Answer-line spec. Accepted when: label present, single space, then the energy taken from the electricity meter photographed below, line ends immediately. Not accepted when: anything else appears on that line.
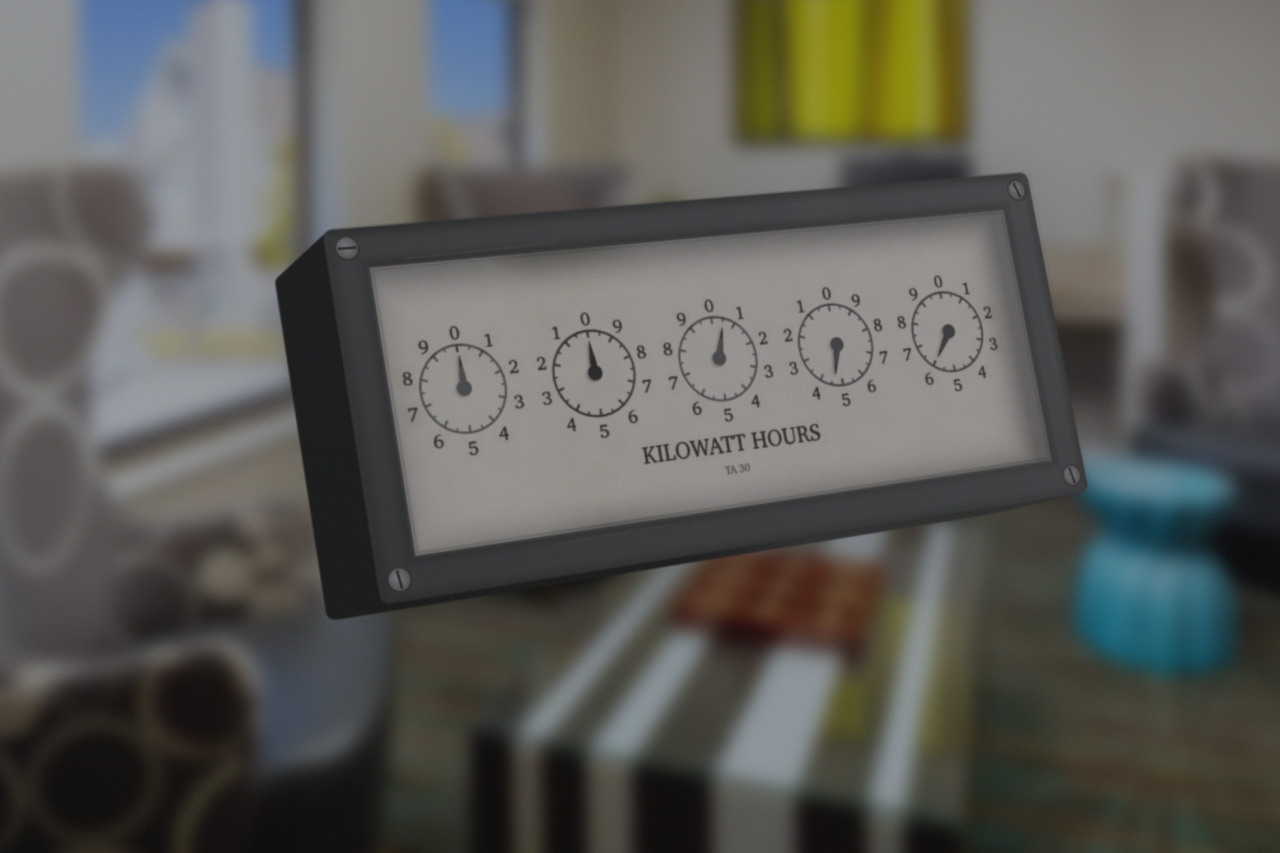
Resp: 46 kWh
